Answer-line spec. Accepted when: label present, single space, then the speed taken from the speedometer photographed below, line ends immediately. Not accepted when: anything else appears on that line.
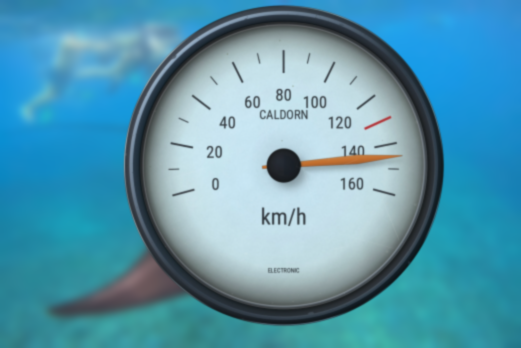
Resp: 145 km/h
